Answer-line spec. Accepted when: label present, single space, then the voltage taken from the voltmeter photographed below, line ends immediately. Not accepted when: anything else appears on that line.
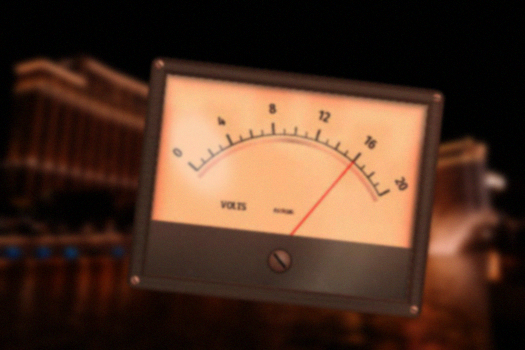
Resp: 16 V
